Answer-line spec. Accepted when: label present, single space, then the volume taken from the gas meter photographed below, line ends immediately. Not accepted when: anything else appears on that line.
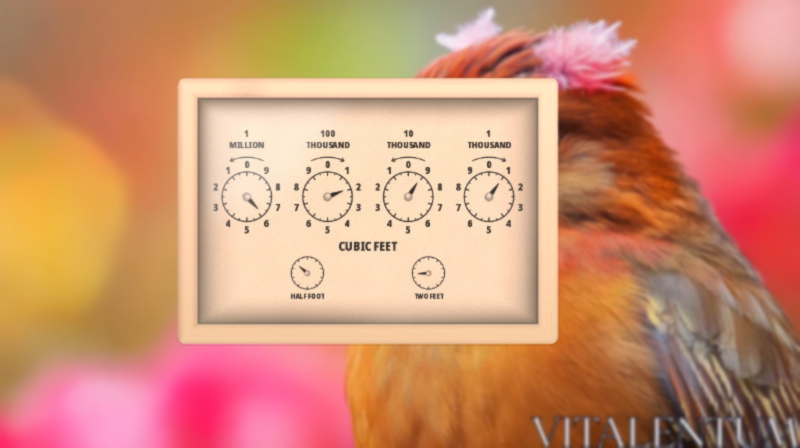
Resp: 619100 ft³
